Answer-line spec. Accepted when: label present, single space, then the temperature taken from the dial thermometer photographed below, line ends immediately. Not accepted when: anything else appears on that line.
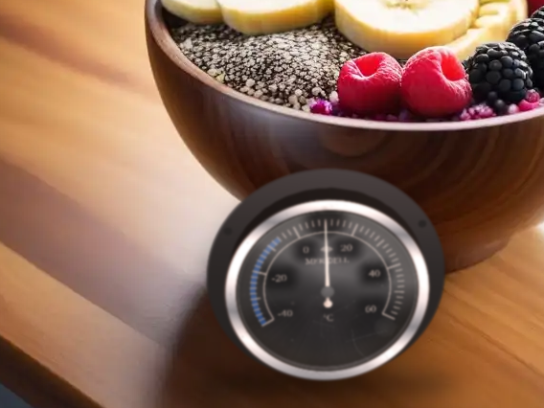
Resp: 10 °C
